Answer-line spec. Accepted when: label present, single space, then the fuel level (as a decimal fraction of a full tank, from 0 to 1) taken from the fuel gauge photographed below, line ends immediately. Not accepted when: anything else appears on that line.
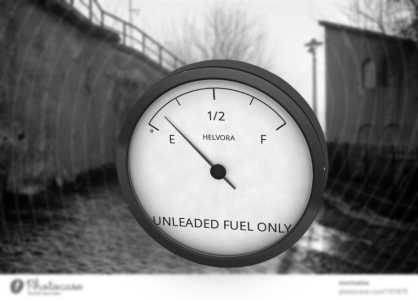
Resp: 0.125
